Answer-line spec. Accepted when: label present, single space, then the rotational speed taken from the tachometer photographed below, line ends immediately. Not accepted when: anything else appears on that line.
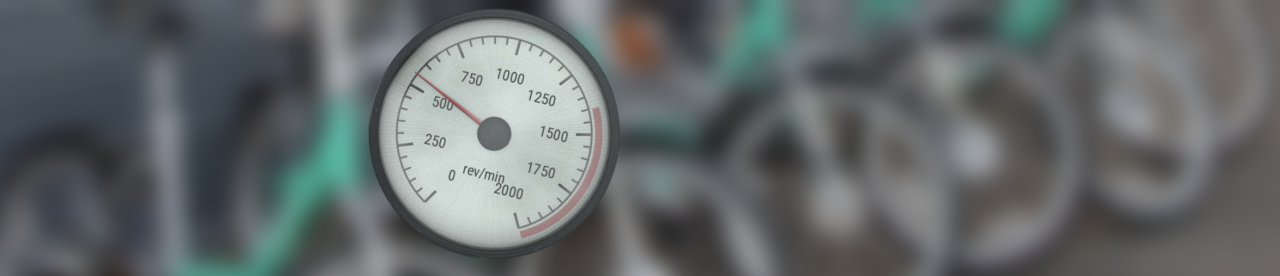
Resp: 550 rpm
